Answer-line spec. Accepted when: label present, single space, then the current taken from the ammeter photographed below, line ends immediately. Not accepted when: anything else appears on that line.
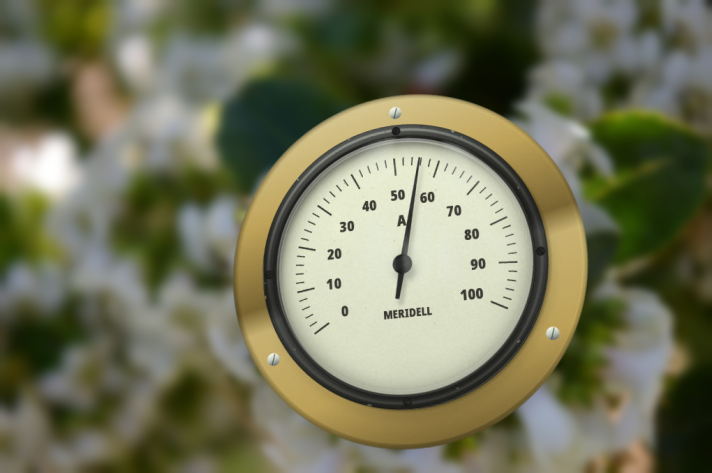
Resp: 56 A
